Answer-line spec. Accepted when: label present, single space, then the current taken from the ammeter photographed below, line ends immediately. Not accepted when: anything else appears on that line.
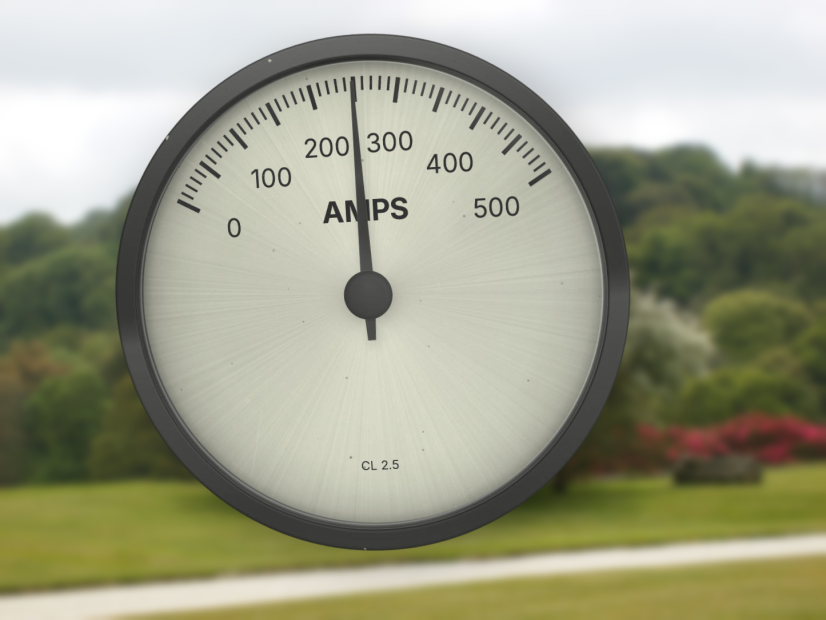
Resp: 250 A
